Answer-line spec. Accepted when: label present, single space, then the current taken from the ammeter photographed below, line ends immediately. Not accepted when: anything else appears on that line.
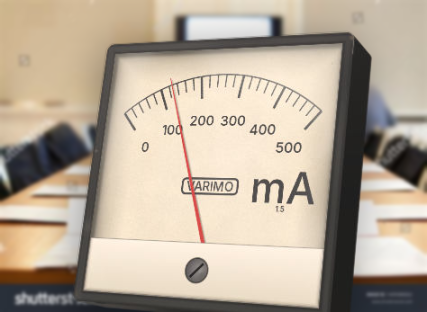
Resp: 130 mA
